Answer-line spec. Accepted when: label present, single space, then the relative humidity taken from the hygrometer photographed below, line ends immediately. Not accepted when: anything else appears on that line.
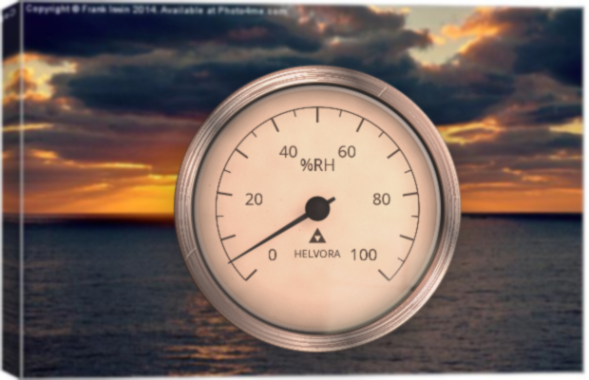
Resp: 5 %
